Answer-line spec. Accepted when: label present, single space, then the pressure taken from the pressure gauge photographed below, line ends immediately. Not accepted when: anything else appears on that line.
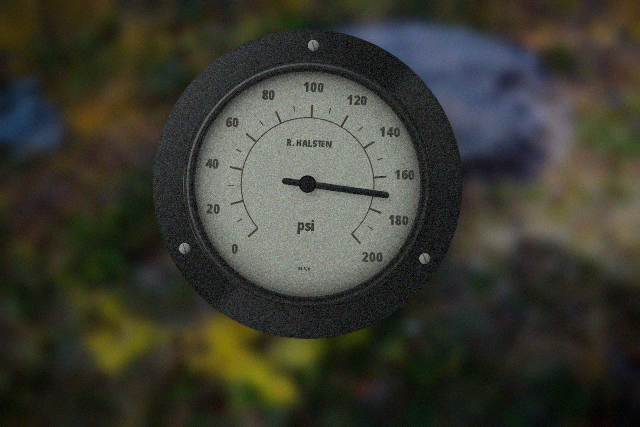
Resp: 170 psi
